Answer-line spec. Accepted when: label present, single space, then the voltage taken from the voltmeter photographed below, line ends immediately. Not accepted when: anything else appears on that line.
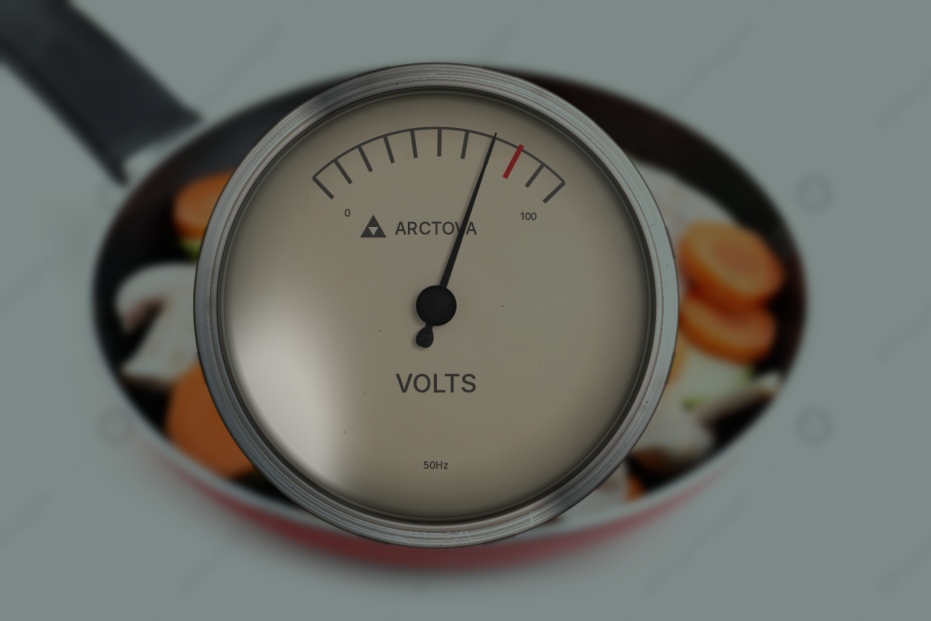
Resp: 70 V
